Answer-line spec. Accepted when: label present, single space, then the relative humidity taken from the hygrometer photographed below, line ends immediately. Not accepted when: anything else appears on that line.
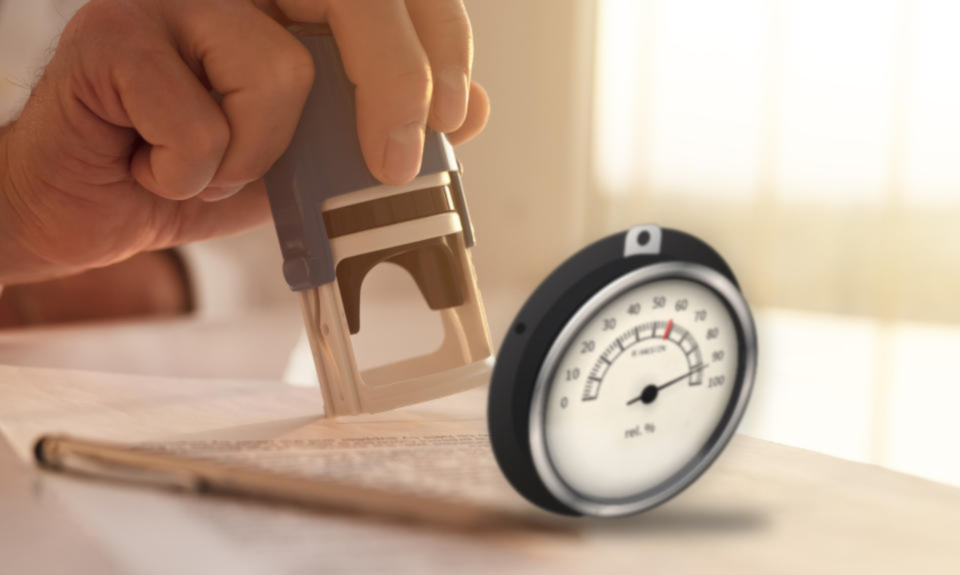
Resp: 90 %
